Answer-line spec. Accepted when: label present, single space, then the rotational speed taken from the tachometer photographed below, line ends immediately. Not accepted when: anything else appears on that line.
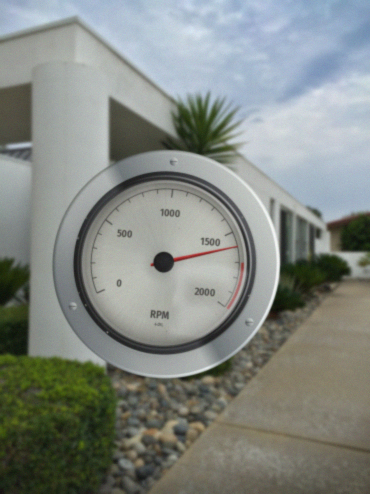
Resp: 1600 rpm
